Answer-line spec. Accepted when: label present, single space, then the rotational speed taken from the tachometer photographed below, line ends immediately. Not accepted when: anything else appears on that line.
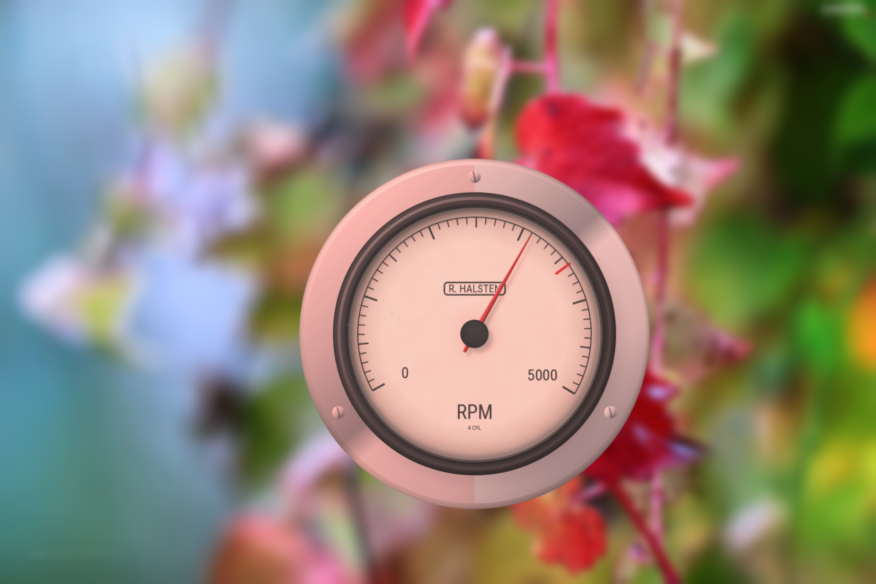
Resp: 3100 rpm
